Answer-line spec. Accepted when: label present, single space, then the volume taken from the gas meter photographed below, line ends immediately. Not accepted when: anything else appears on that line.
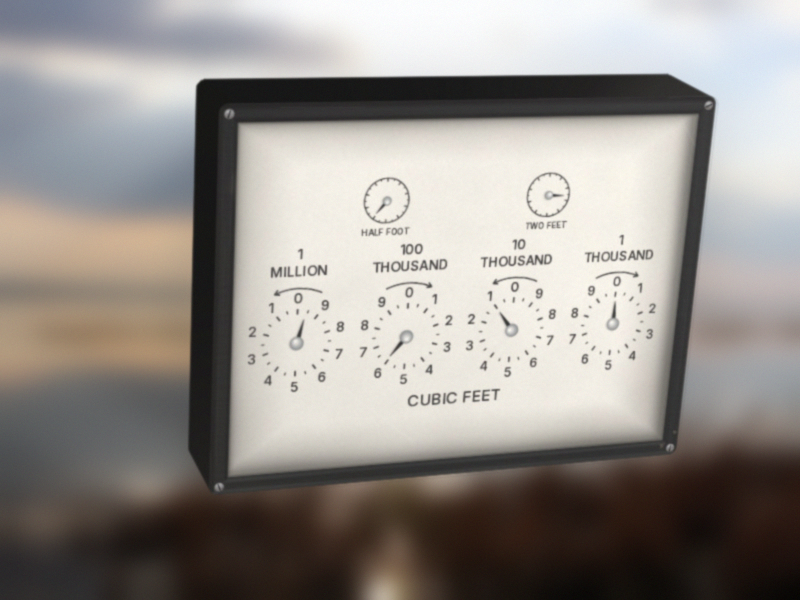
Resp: 961000 ft³
